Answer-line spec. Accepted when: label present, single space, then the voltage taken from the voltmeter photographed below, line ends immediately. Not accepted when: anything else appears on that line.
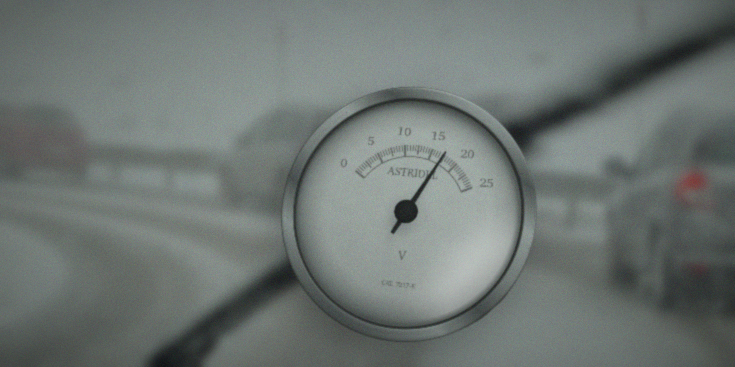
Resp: 17.5 V
